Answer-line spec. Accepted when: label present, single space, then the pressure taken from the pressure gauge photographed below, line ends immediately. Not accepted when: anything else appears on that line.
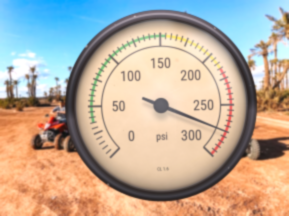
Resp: 275 psi
